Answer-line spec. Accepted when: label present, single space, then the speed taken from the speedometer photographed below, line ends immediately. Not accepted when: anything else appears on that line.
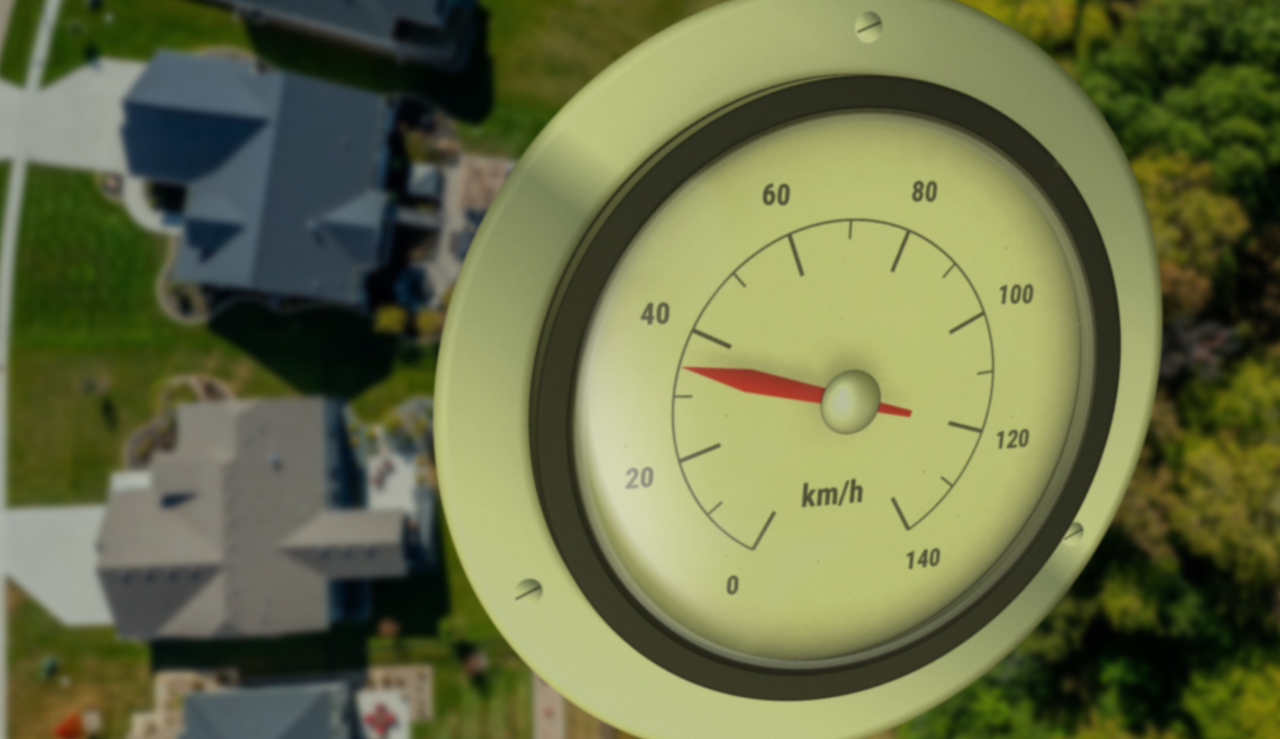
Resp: 35 km/h
